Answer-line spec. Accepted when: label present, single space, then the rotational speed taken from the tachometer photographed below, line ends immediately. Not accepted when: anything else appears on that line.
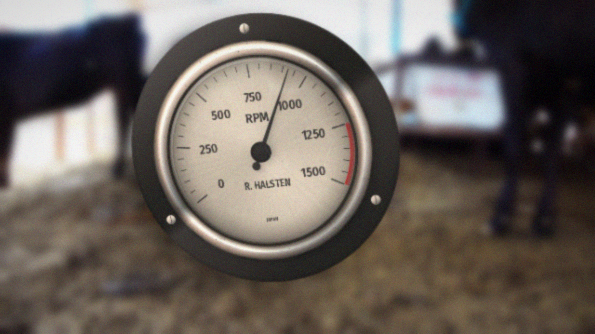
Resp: 925 rpm
